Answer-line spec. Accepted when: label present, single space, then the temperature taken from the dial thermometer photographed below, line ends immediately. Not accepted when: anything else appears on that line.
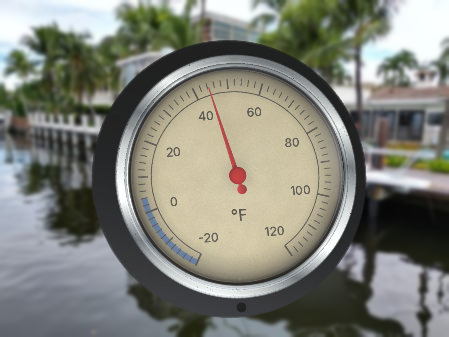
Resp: 44 °F
